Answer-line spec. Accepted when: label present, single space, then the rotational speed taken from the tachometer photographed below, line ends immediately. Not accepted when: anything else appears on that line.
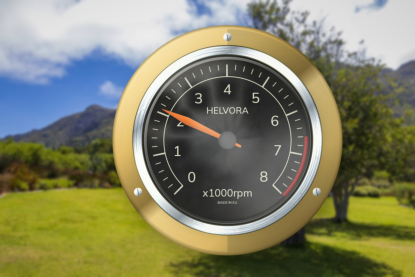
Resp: 2100 rpm
